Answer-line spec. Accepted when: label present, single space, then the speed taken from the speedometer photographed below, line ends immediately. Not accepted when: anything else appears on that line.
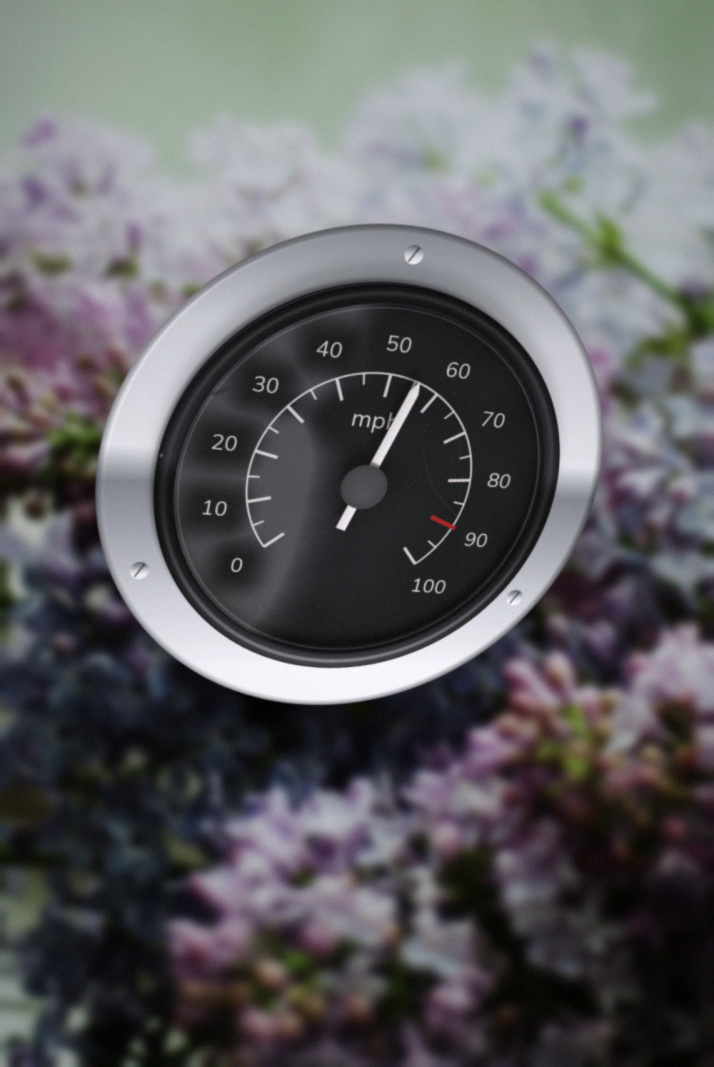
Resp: 55 mph
